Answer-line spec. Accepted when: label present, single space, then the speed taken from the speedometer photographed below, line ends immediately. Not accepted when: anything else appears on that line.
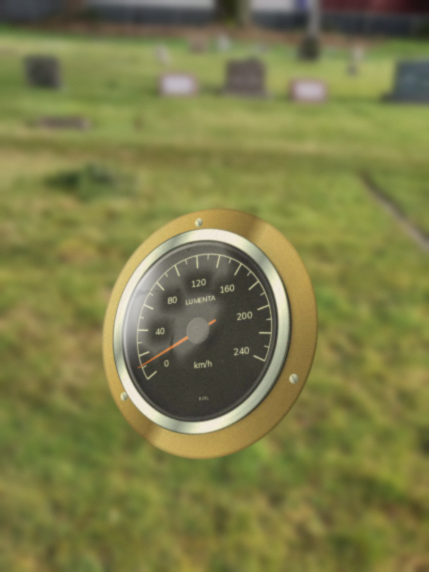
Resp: 10 km/h
